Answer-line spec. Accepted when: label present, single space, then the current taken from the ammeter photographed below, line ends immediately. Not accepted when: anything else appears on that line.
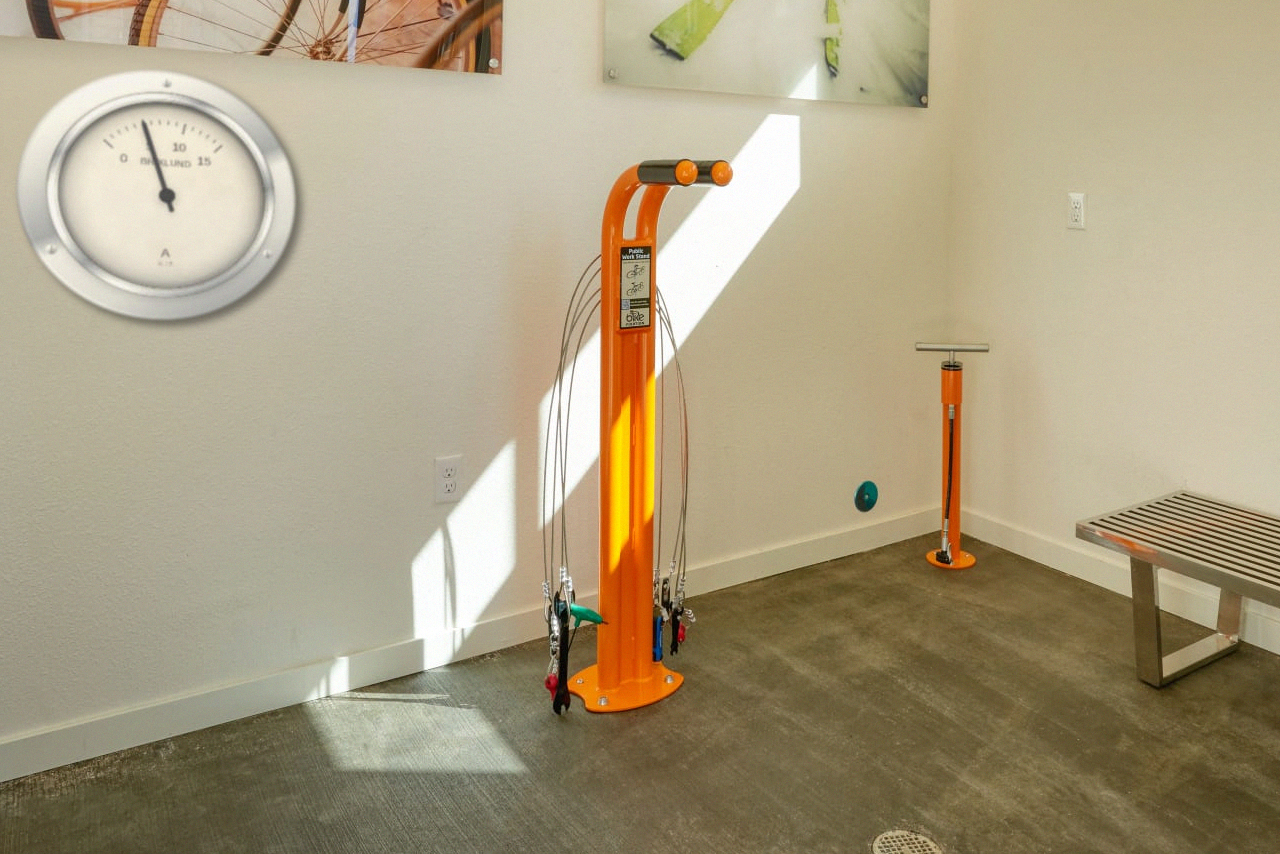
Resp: 5 A
